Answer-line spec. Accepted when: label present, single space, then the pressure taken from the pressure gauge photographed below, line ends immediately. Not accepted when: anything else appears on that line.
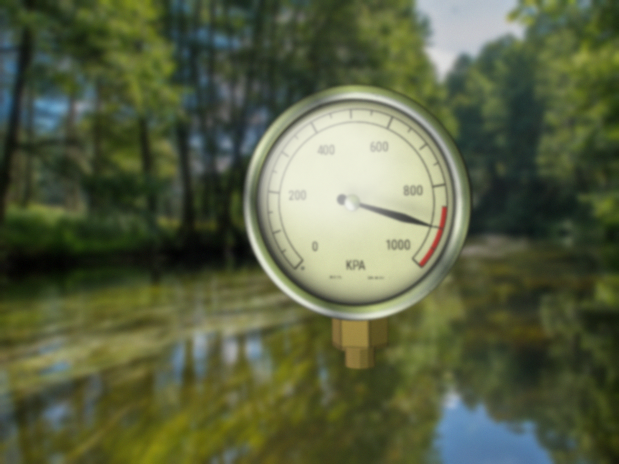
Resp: 900 kPa
